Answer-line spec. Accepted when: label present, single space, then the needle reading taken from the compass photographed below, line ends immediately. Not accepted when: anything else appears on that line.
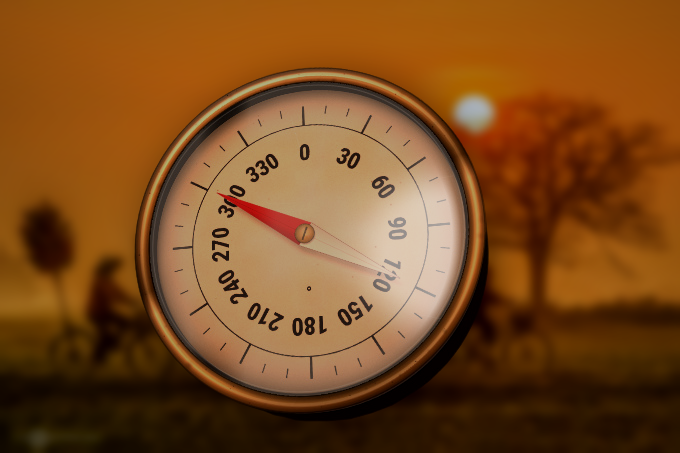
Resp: 300 °
